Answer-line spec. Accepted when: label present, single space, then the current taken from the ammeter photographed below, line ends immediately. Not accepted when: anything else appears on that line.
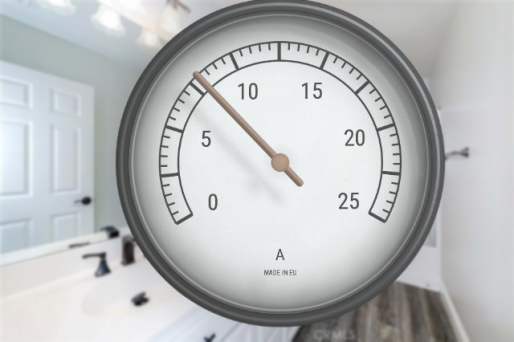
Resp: 8 A
